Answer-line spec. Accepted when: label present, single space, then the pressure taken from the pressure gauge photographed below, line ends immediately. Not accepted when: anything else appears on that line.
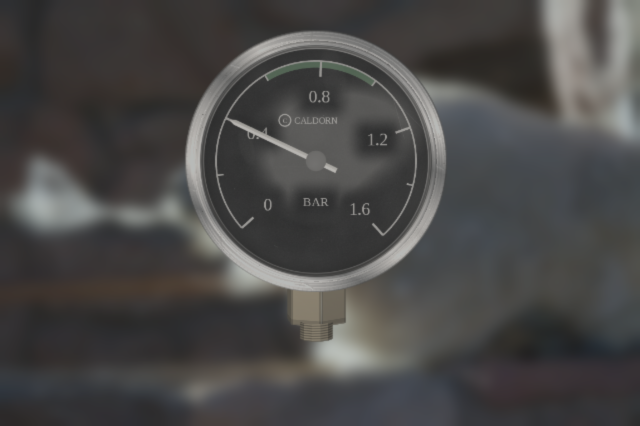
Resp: 0.4 bar
